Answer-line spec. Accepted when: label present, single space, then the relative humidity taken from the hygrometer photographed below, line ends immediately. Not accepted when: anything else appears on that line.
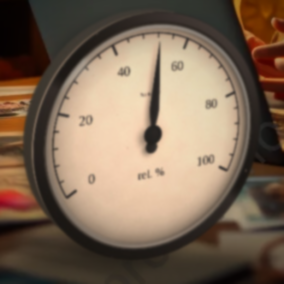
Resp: 52 %
